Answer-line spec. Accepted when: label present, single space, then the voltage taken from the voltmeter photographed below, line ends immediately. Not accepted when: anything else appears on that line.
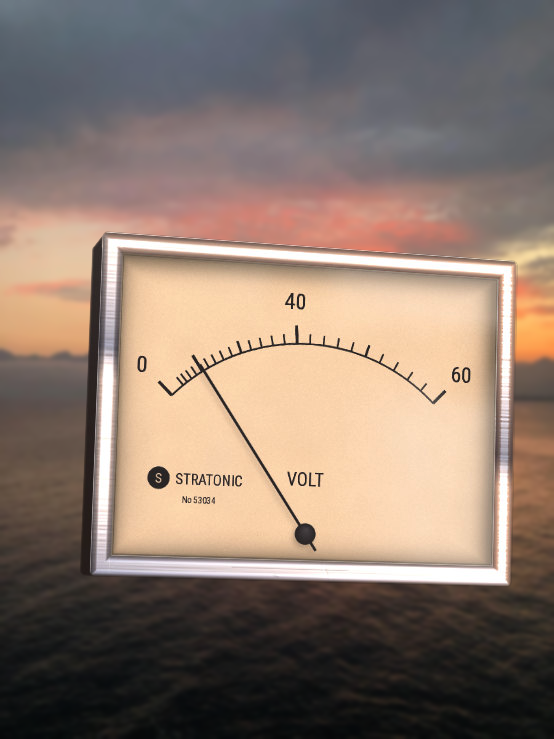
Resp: 20 V
